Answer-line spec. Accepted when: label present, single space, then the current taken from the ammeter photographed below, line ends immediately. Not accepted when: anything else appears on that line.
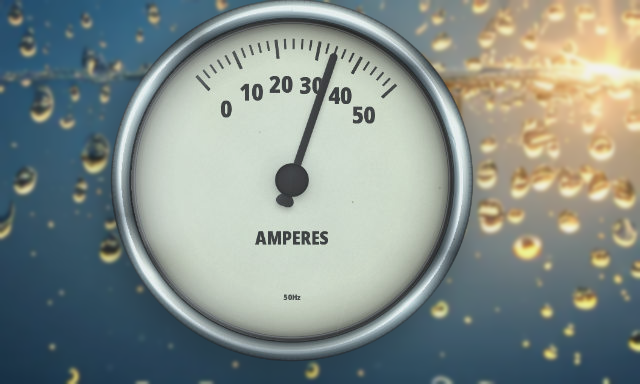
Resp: 34 A
